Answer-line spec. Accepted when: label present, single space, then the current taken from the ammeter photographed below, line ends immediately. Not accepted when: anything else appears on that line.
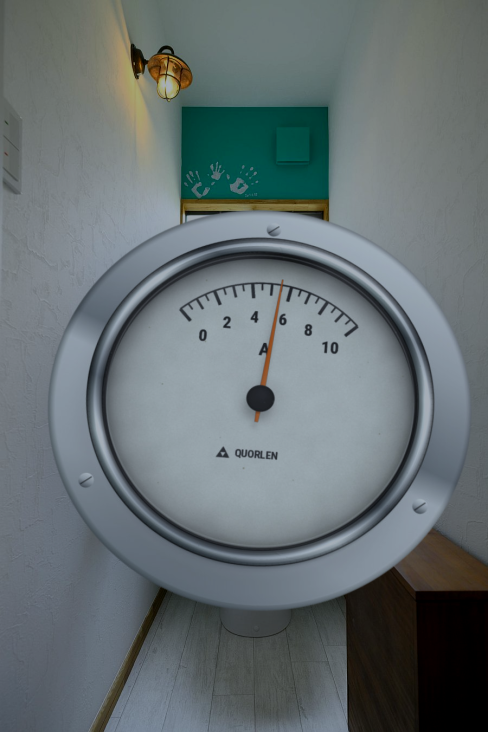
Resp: 5.5 A
